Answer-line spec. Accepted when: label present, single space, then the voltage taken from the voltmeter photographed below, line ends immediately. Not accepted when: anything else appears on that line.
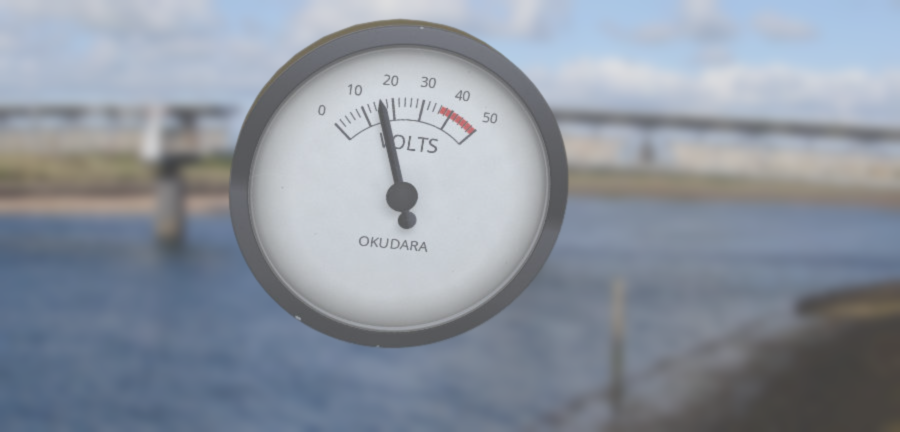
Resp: 16 V
